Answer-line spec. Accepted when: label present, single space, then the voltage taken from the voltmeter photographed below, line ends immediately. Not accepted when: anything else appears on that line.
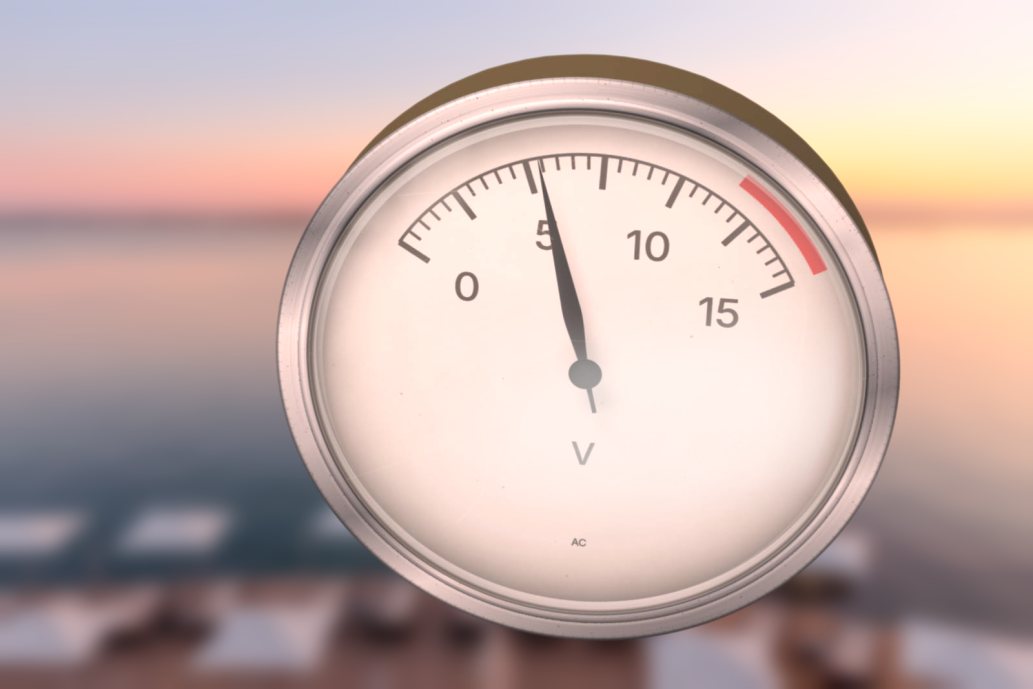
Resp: 5.5 V
